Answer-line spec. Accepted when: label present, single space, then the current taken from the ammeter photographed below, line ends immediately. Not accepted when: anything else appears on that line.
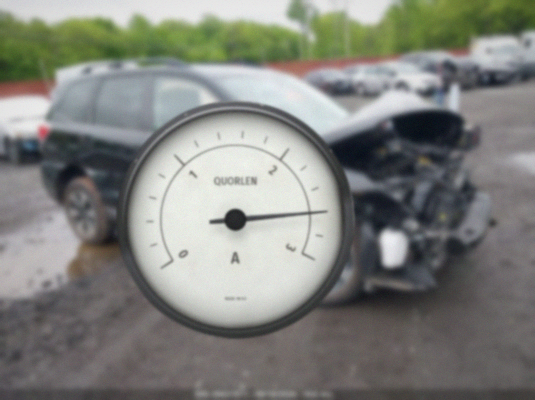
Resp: 2.6 A
